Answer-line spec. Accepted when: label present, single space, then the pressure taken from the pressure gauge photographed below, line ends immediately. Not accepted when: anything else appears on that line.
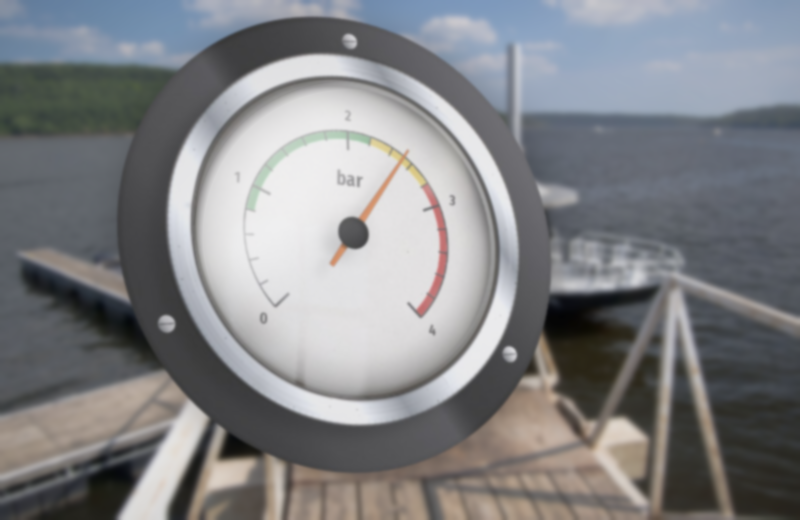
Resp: 2.5 bar
